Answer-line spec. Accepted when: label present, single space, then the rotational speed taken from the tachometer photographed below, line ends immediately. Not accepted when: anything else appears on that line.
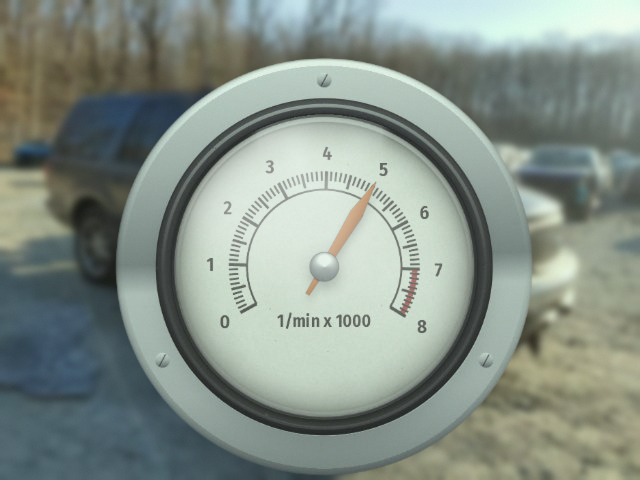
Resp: 5000 rpm
